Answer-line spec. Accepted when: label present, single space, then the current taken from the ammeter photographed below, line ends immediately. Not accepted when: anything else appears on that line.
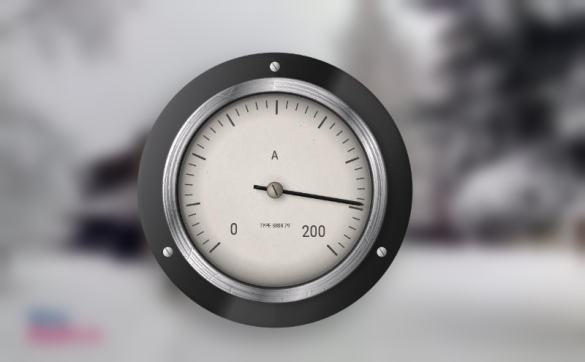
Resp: 172.5 A
